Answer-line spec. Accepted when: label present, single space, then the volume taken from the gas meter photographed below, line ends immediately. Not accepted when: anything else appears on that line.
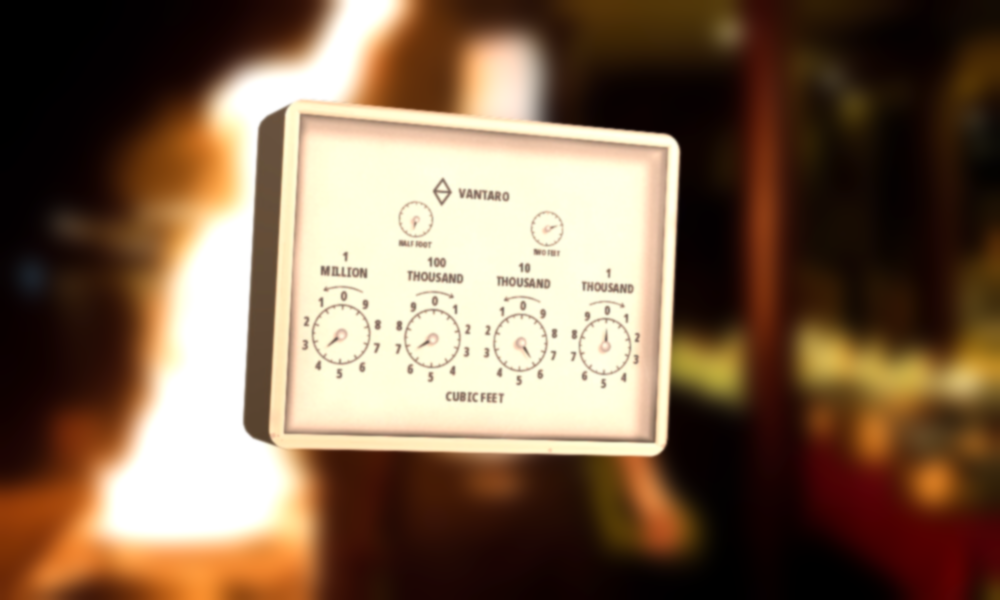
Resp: 366000 ft³
